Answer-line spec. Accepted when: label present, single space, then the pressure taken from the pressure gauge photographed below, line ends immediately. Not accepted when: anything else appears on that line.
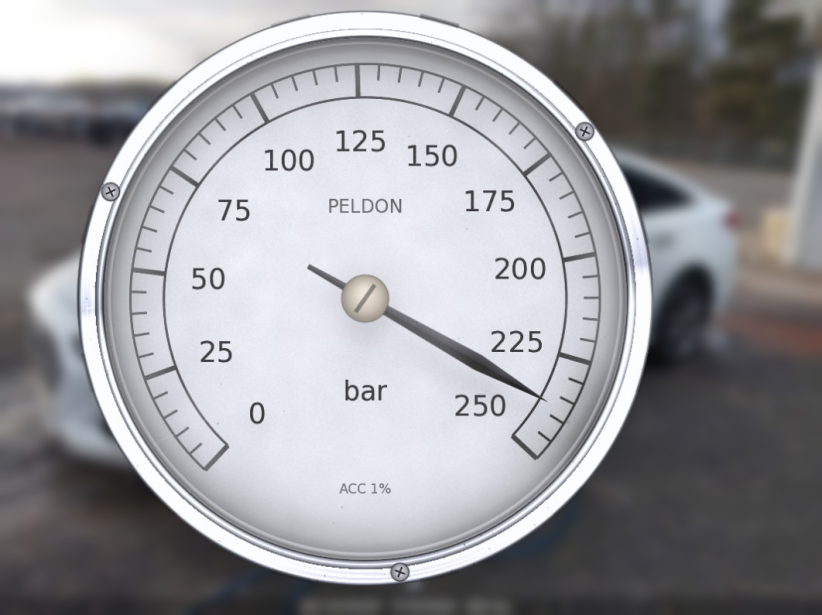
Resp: 237.5 bar
